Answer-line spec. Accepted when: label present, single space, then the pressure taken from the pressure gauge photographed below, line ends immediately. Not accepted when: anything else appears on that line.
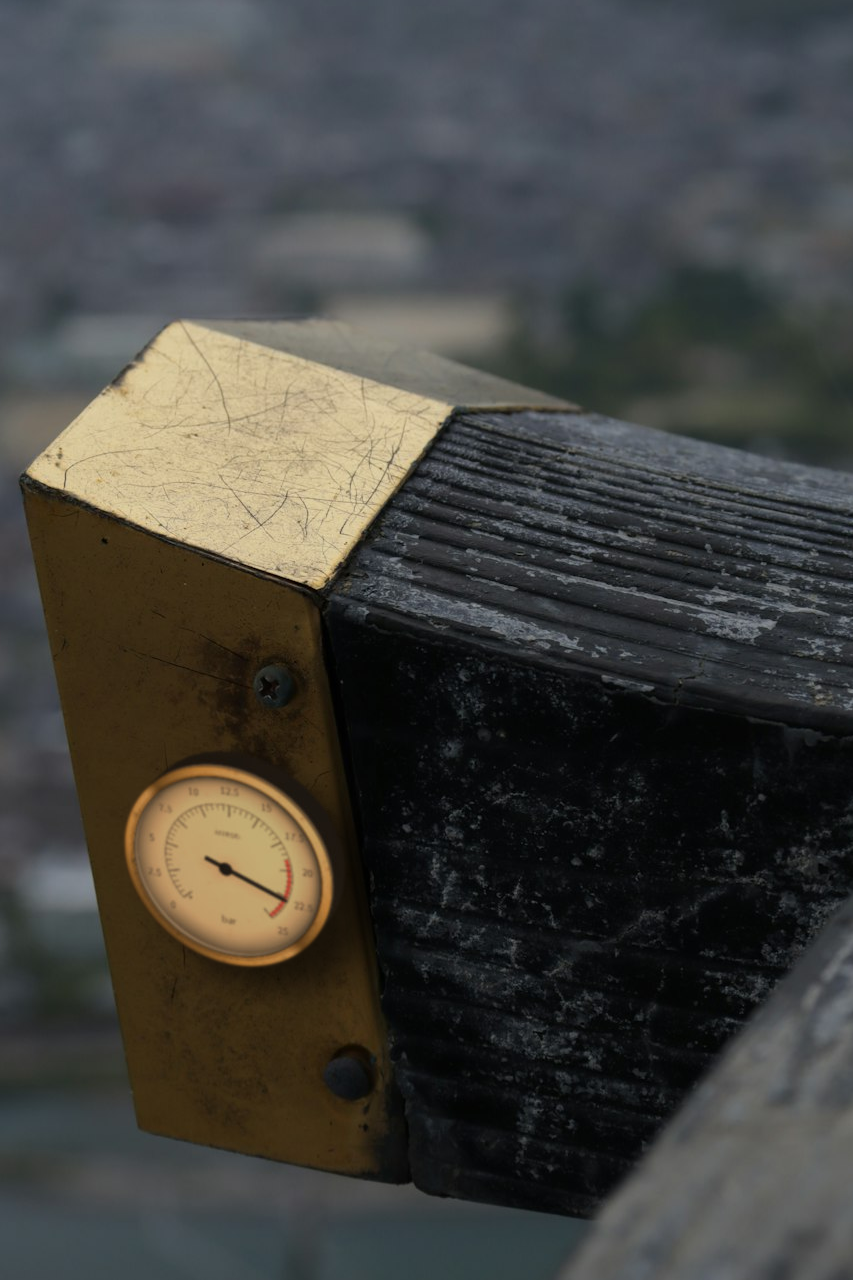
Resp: 22.5 bar
